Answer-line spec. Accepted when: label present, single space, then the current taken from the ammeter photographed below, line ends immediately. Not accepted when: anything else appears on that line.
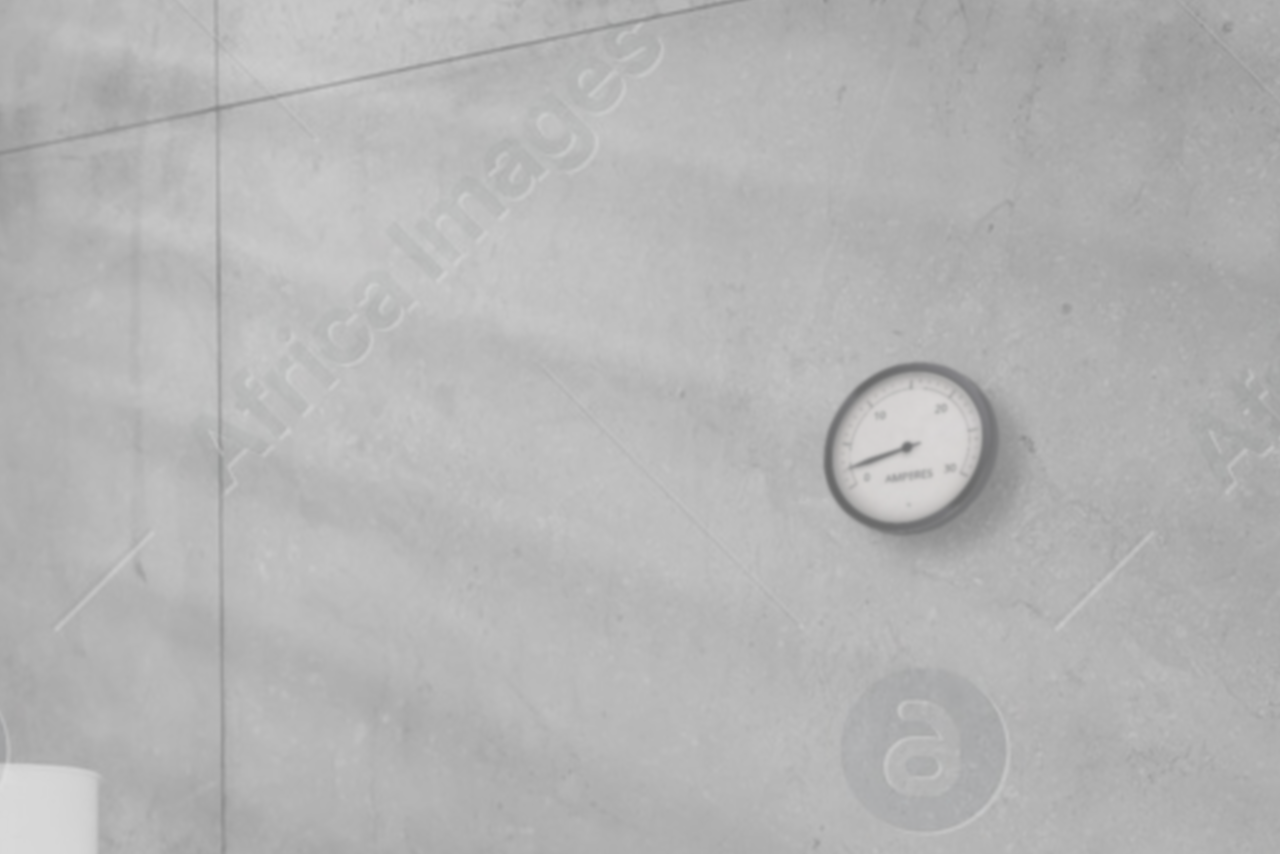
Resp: 2 A
